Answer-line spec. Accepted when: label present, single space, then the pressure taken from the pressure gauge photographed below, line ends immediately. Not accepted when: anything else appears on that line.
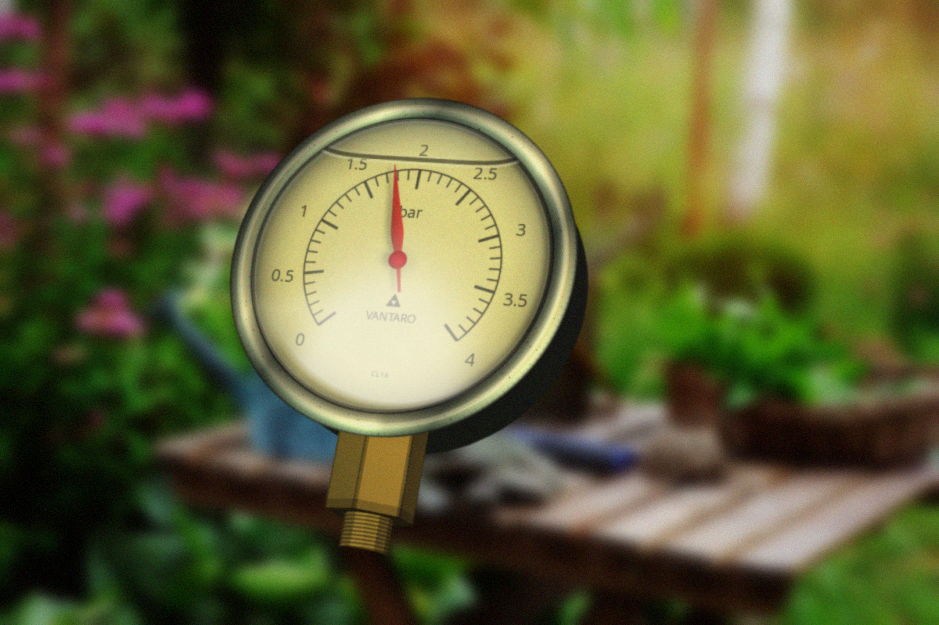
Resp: 1.8 bar
